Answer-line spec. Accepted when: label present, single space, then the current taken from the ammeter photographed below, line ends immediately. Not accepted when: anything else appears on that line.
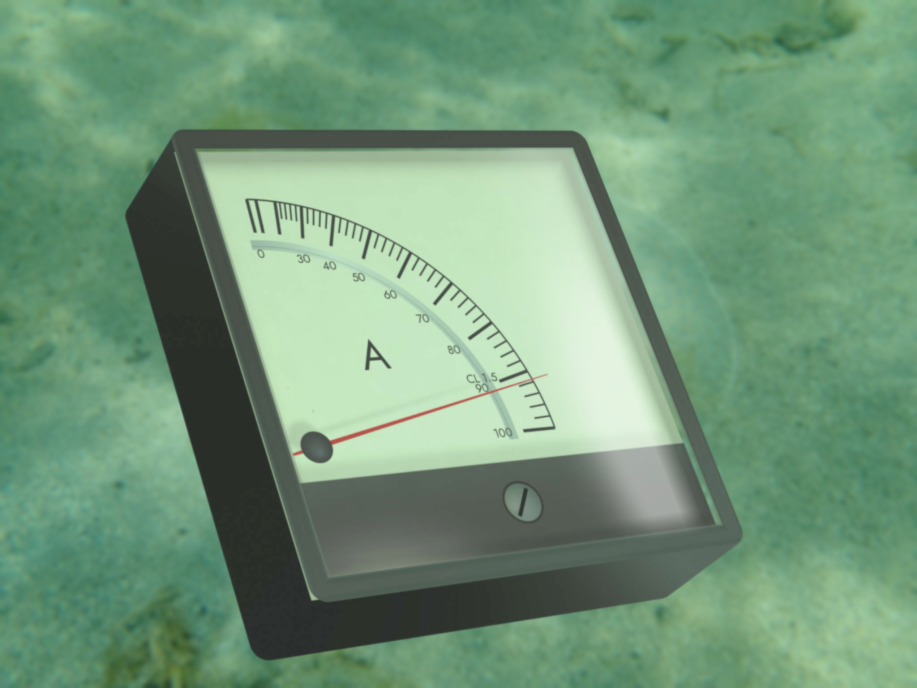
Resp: 92 A
